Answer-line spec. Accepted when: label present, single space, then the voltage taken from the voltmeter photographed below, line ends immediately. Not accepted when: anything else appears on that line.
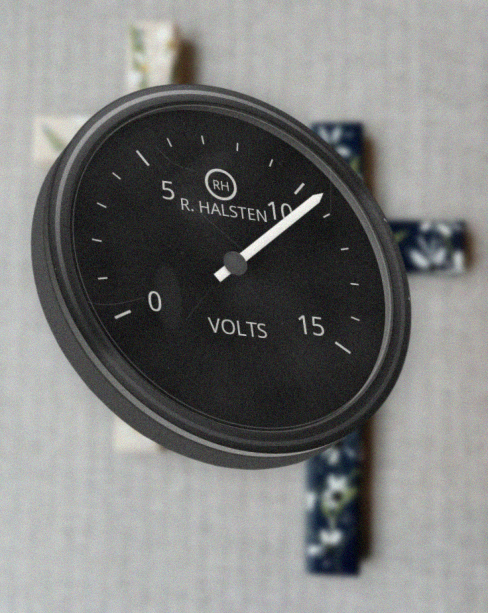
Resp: 10.5 V
